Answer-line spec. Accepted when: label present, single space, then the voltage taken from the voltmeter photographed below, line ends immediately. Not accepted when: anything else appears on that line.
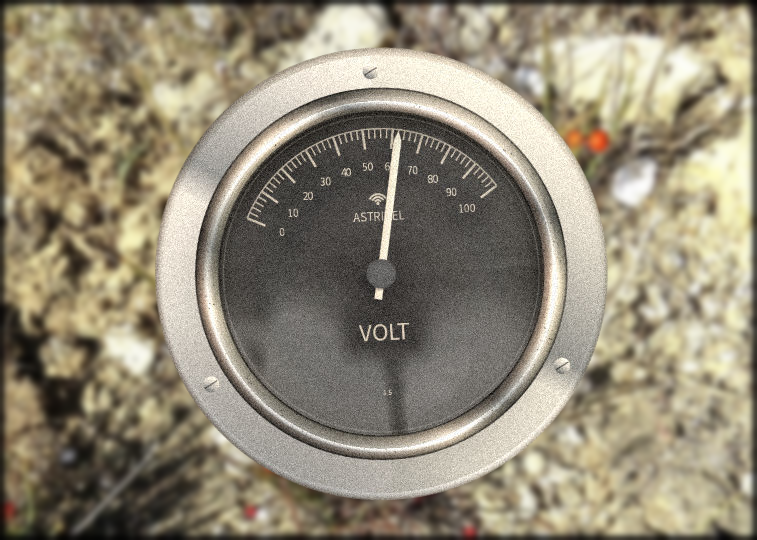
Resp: 62 V
